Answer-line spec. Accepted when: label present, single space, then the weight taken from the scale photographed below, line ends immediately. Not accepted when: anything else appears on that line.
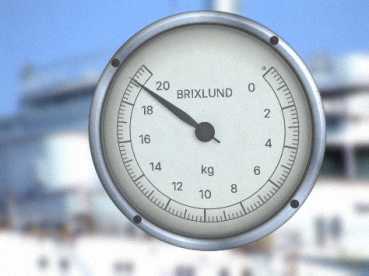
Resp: 19.2 kg
